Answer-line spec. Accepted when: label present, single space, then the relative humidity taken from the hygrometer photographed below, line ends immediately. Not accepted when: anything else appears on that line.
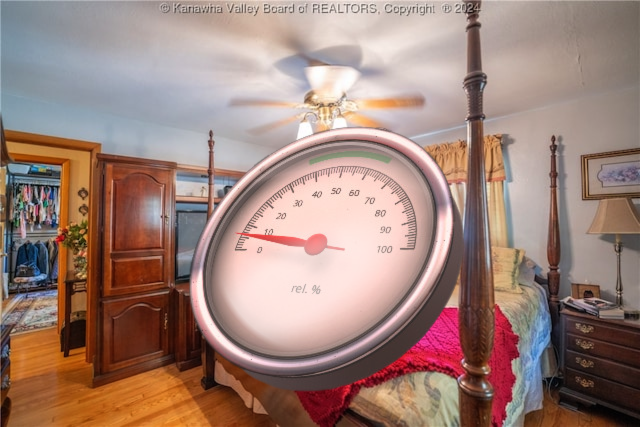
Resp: 5 %
